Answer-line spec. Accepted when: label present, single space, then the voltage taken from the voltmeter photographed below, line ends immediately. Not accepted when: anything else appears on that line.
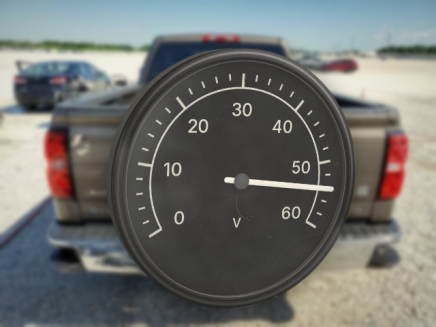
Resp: 54 V
